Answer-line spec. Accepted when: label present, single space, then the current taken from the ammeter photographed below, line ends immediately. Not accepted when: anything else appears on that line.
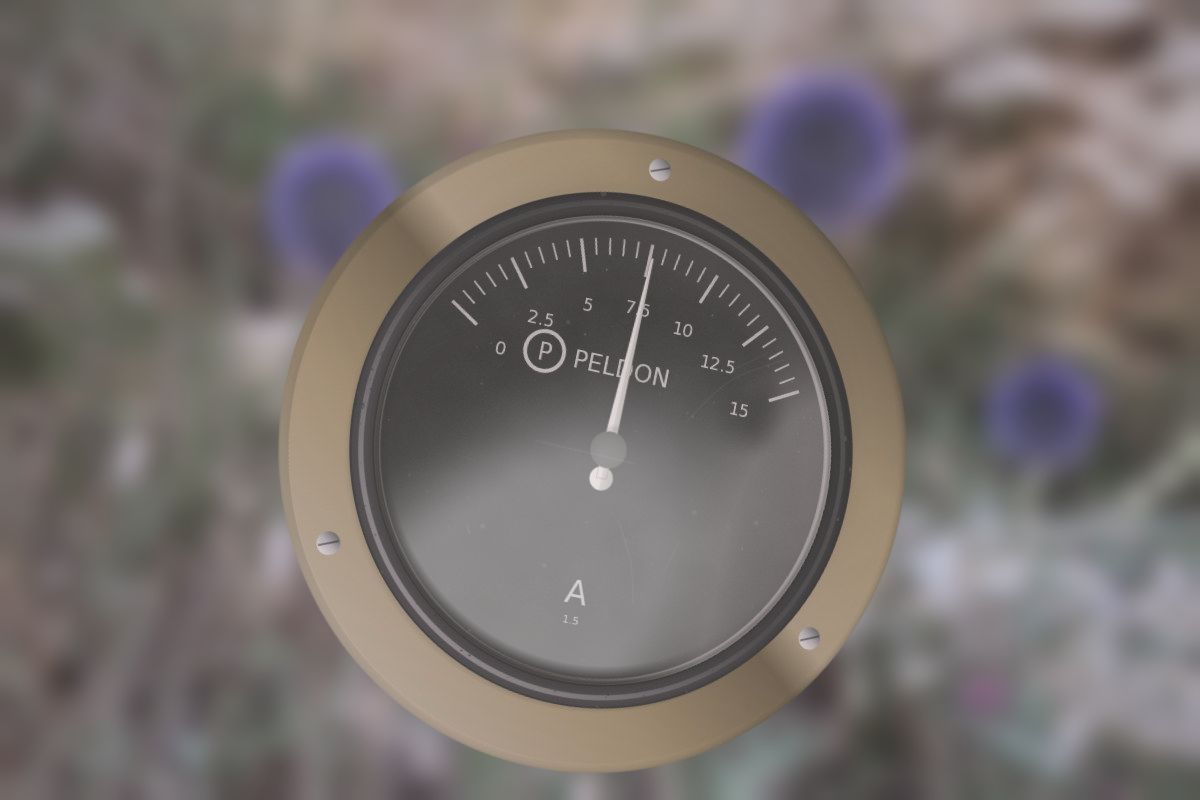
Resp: 7.5 A
